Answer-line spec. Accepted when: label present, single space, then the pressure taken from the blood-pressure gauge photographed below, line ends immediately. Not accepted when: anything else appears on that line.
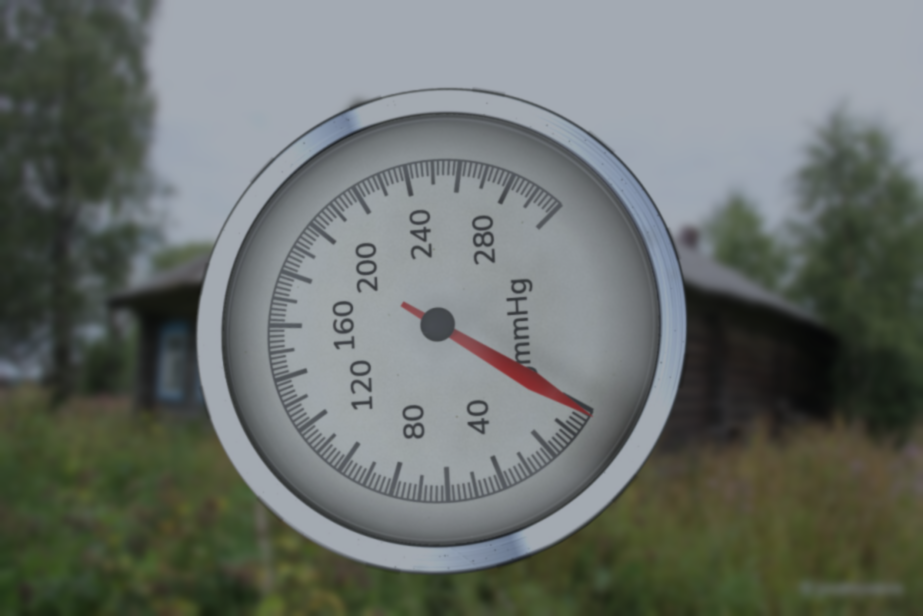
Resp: 2 mmHg
